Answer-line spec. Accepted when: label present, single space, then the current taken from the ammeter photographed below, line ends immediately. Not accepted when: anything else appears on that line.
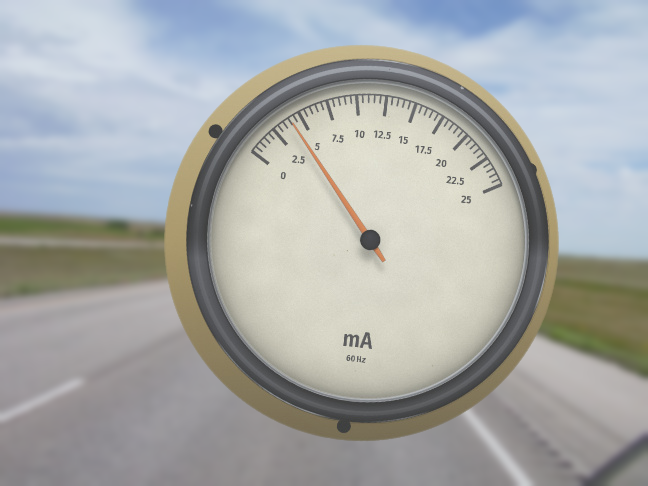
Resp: 4 mA
